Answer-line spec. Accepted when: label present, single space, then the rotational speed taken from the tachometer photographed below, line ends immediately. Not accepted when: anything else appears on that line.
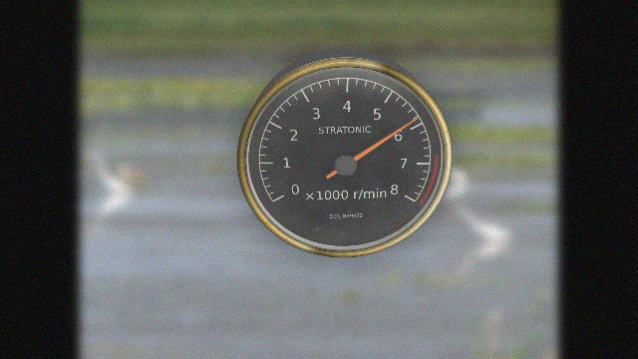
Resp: 5800 rpm
